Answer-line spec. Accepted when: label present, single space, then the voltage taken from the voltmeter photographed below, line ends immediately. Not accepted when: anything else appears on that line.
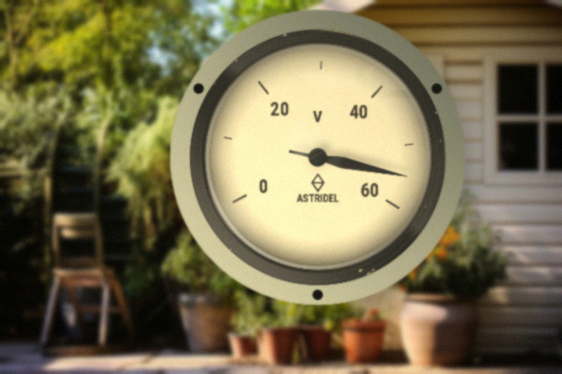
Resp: 55 V
